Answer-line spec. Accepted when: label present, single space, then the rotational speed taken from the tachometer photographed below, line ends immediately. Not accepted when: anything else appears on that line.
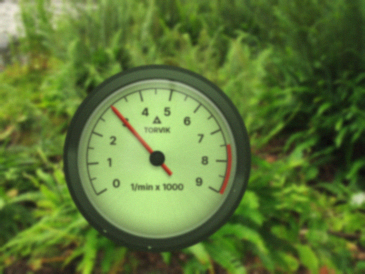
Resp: 3000 rpm
